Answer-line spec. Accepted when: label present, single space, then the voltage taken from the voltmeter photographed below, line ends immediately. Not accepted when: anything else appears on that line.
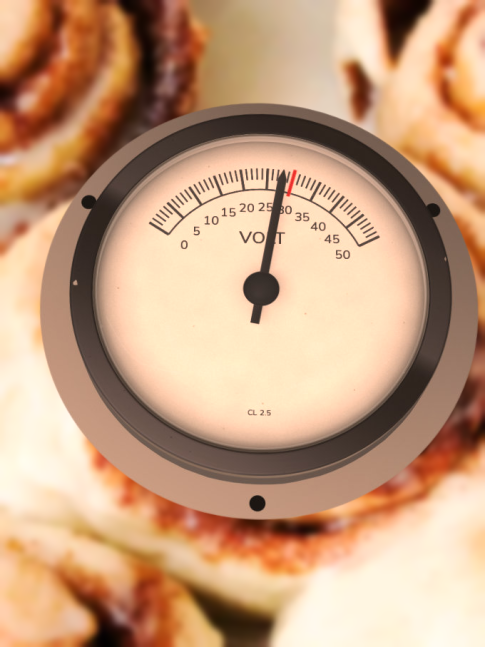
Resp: 28 V
